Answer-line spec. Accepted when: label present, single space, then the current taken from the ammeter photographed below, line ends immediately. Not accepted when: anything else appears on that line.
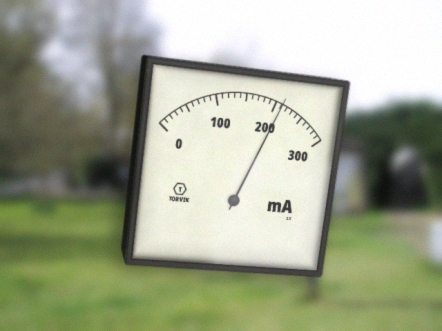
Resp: 210 mA
